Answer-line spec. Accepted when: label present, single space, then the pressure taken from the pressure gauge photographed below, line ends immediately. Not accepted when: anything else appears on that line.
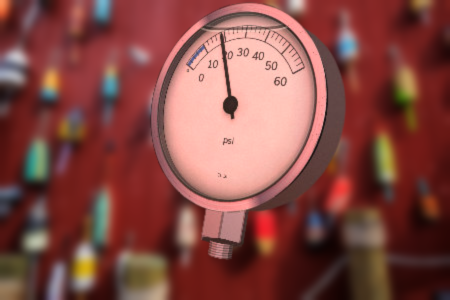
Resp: 20 psi
